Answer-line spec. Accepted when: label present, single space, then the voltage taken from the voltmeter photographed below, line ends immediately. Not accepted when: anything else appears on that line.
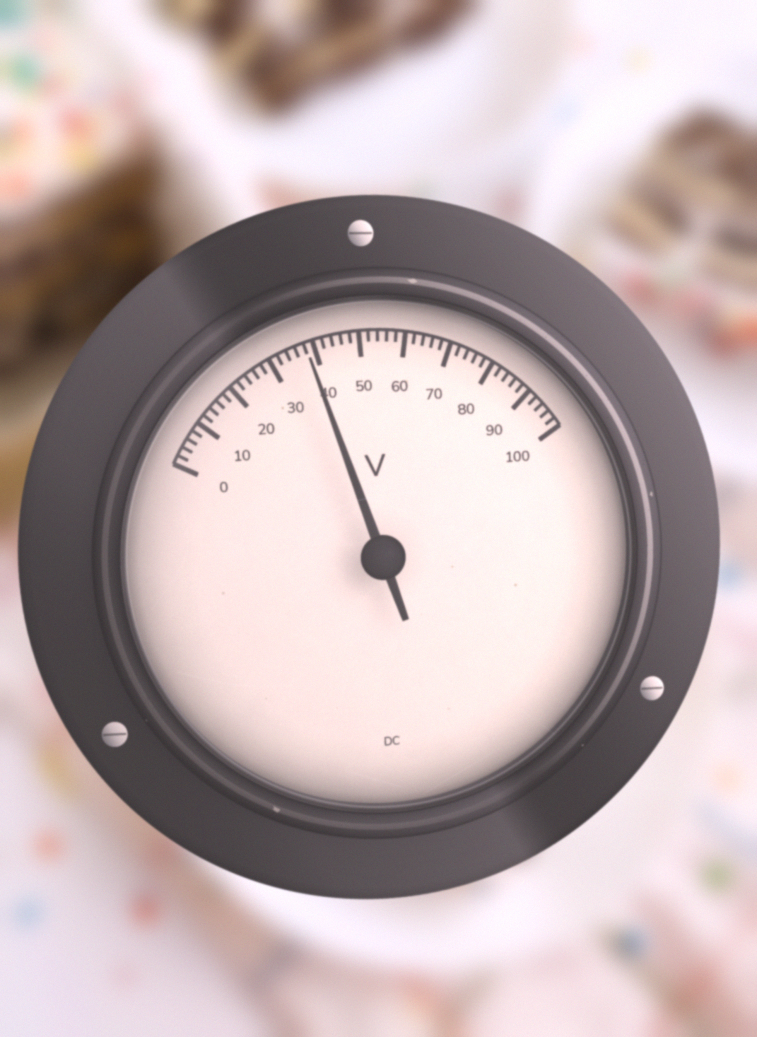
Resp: 38 V
